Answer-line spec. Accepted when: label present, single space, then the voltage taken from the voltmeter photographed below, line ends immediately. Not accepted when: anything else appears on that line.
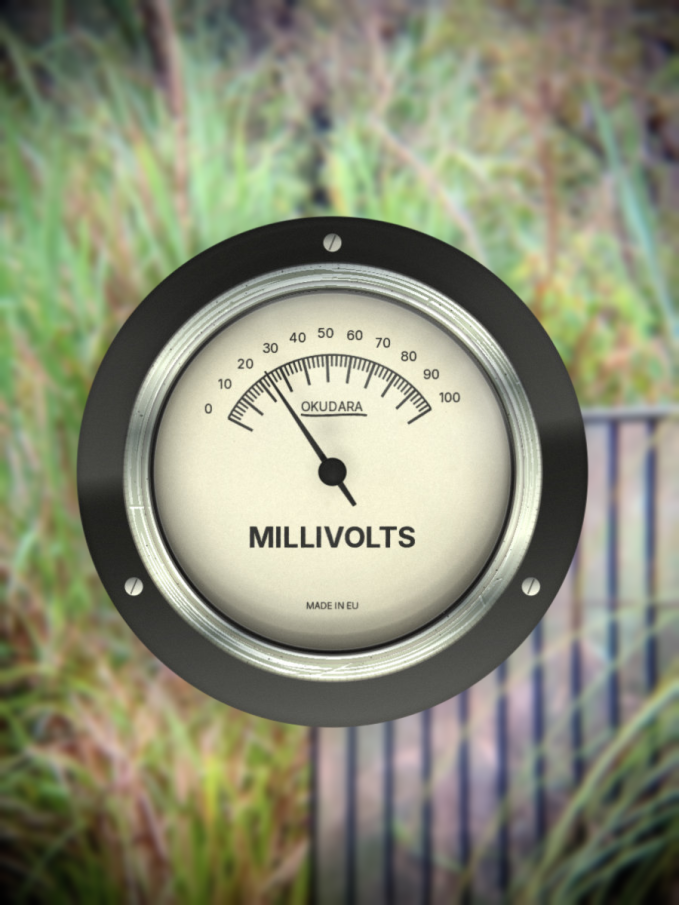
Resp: 24 mV
